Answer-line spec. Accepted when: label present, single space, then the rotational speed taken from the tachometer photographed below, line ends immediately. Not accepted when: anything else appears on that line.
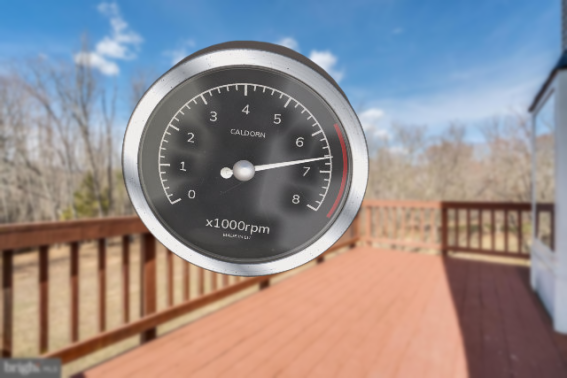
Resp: 6600 rpm
